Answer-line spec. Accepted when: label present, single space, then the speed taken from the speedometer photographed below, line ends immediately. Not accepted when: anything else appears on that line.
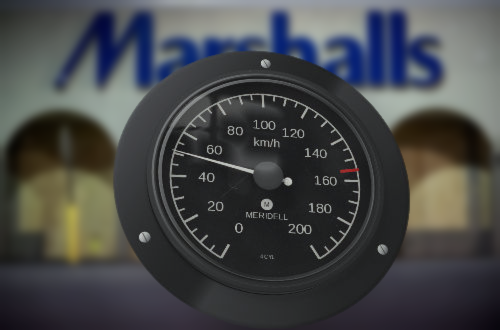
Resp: 50 km/h
